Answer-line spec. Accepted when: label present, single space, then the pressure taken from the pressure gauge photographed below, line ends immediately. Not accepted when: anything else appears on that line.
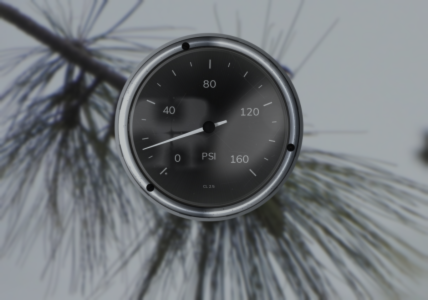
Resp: 15 psi
